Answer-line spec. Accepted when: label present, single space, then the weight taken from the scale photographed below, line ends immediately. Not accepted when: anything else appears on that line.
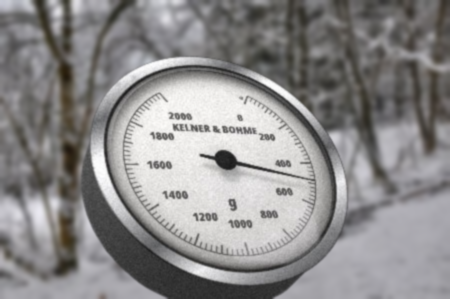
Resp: 500 g
